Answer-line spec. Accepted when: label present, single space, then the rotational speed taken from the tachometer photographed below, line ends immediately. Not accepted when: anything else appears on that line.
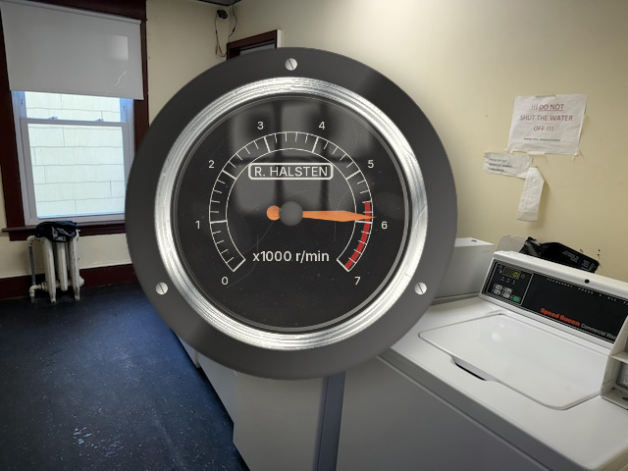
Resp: 5900 rpm
